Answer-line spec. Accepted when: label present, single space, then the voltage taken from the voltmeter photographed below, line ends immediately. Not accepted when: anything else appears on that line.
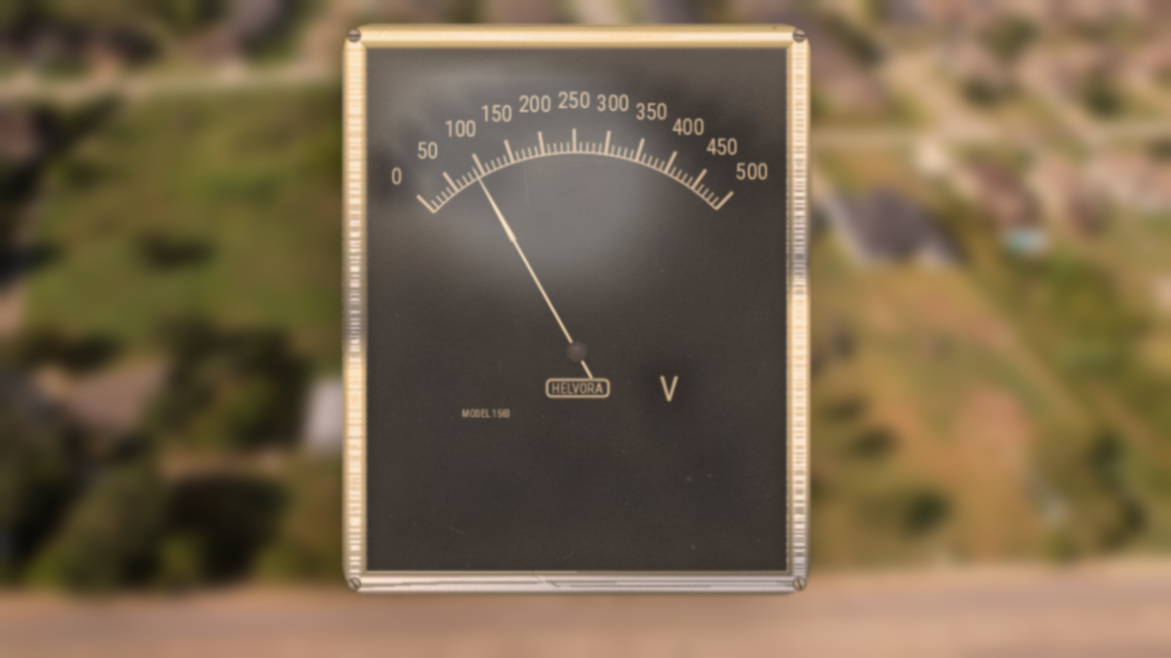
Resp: 90 V
